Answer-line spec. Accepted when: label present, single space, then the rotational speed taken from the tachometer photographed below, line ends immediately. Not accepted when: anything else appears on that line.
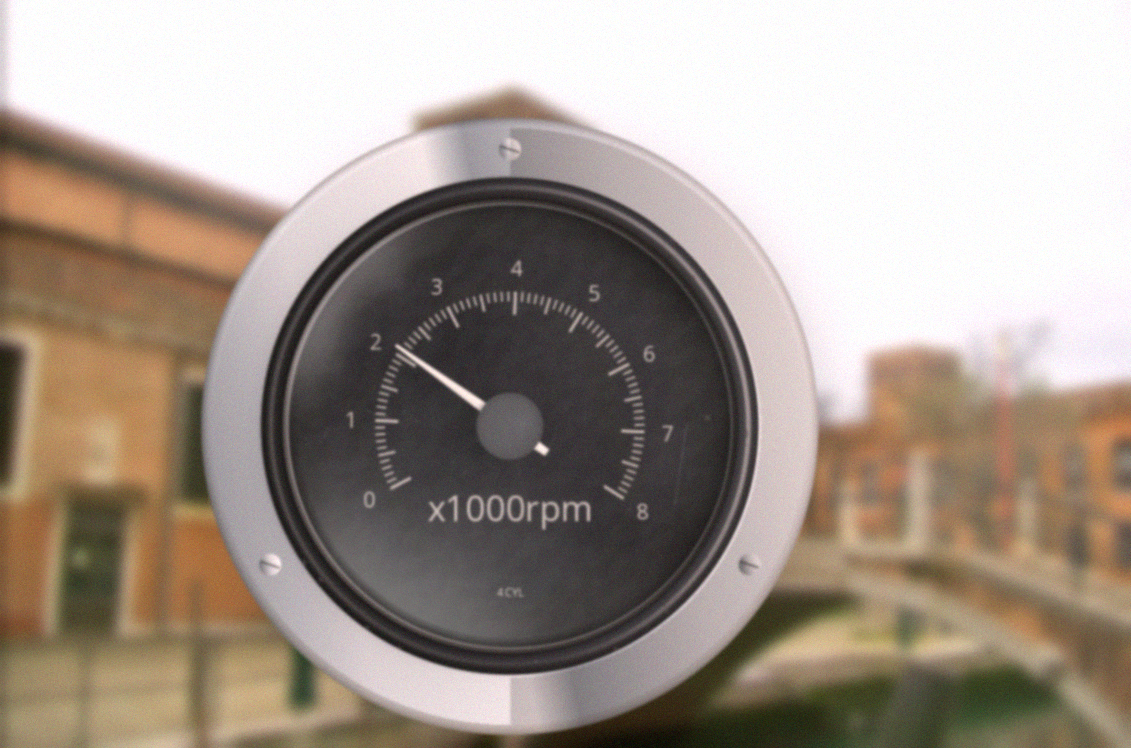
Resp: 2100 rpm
